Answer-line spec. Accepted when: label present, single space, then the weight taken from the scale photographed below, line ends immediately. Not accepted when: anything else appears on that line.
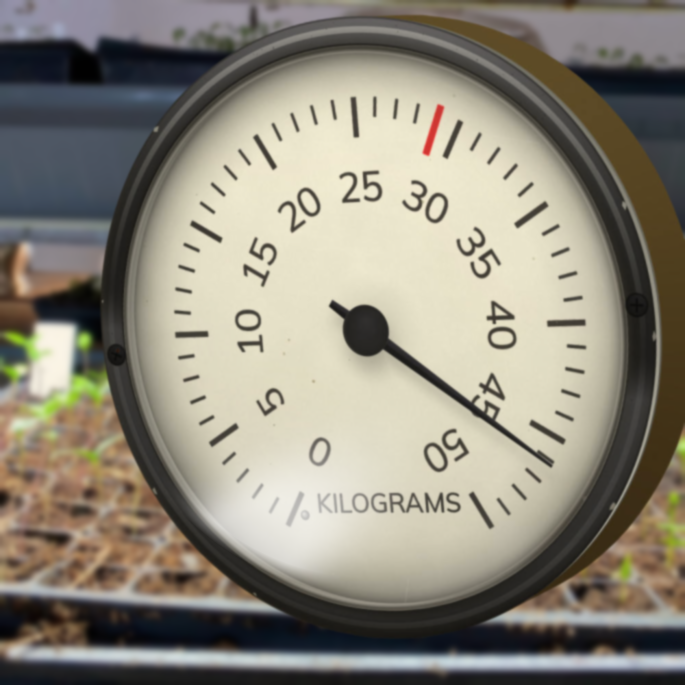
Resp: 46 kg
